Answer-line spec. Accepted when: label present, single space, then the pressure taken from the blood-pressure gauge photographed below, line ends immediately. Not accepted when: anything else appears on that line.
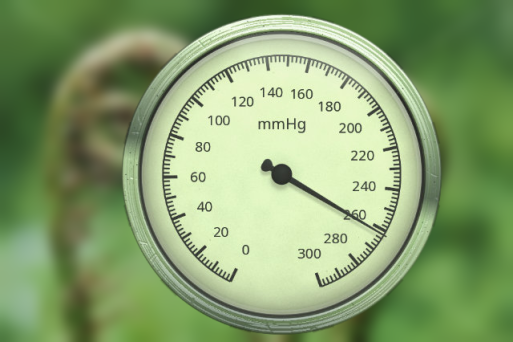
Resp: 262 mmHg
